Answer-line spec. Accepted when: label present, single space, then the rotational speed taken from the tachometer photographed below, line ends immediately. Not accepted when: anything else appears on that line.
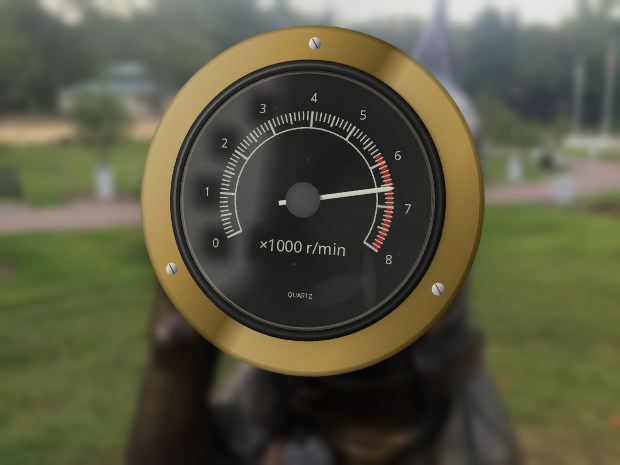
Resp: 6600 rpm
